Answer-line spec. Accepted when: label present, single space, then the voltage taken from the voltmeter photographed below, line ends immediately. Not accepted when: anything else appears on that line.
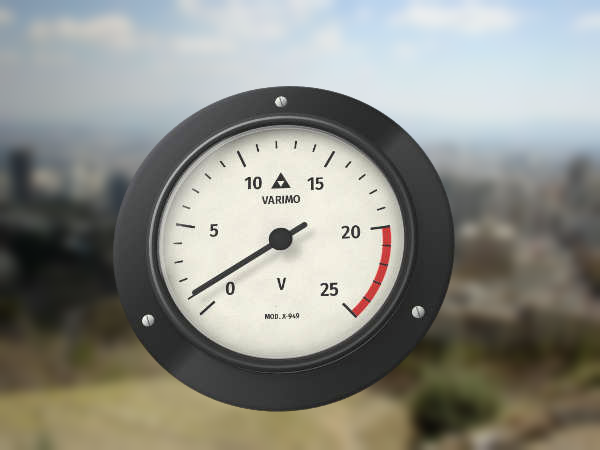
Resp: 1 V
